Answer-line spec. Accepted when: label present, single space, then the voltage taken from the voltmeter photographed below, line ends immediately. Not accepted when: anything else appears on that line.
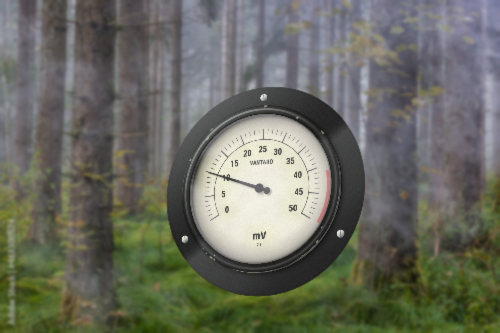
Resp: 10 mV
